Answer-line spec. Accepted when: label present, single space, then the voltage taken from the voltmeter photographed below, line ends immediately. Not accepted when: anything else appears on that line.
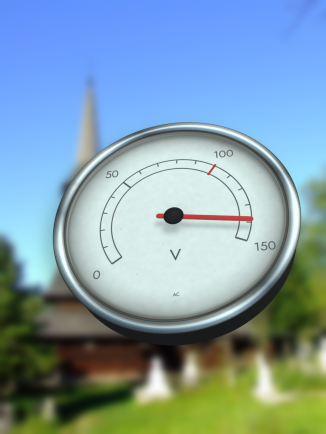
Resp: 140 V
